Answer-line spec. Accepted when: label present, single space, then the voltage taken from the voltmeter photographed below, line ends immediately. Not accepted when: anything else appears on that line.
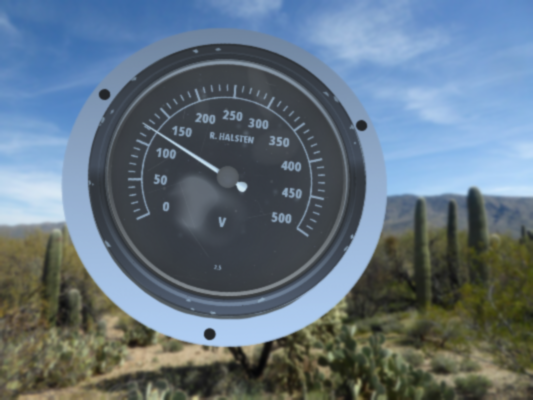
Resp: 120 V
